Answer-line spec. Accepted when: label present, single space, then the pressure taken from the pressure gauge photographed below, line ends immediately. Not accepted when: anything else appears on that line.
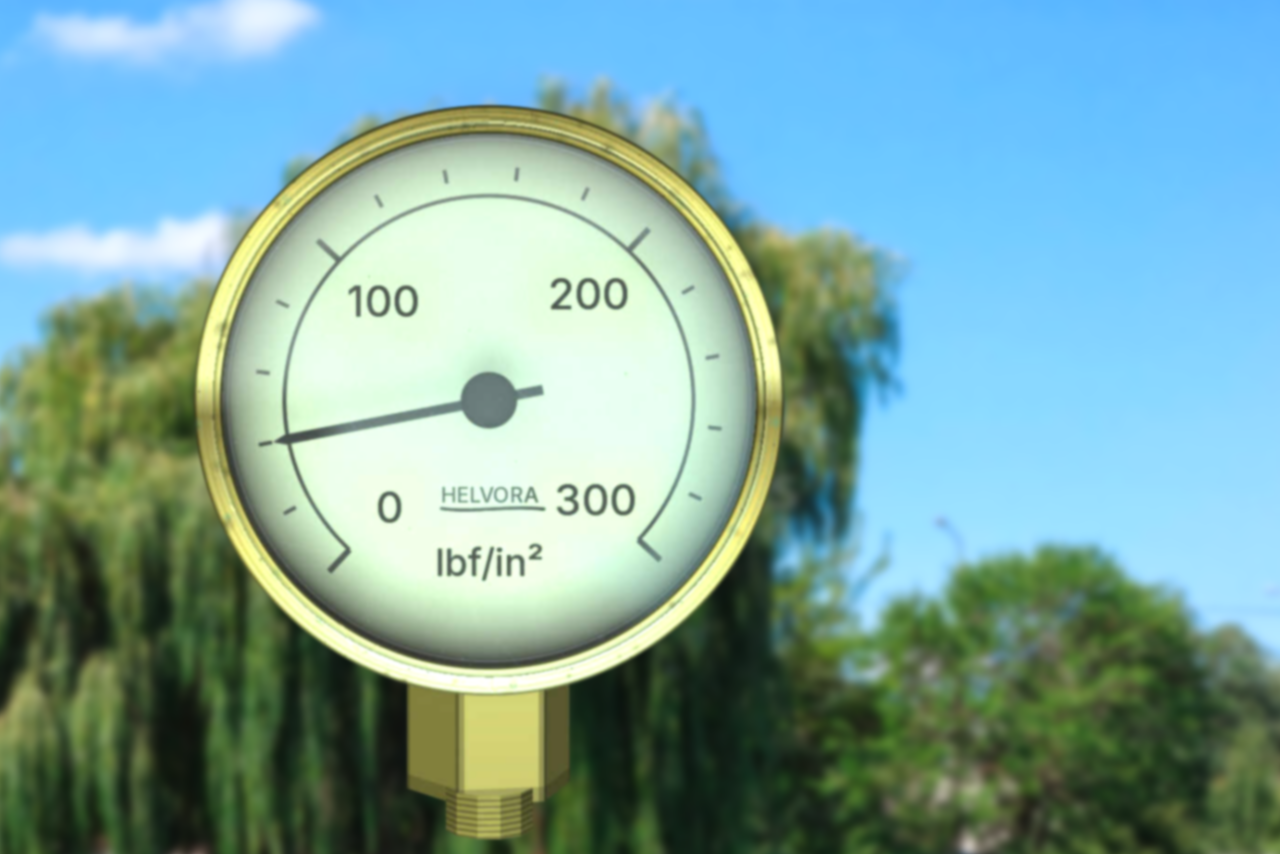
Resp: 40 psi
